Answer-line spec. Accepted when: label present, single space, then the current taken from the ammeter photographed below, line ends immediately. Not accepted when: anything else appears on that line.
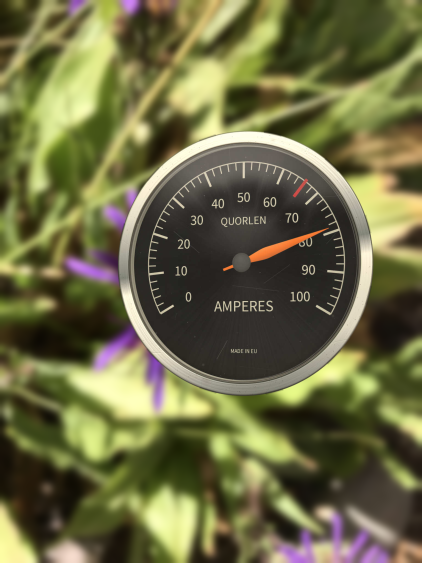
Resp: 79 A
